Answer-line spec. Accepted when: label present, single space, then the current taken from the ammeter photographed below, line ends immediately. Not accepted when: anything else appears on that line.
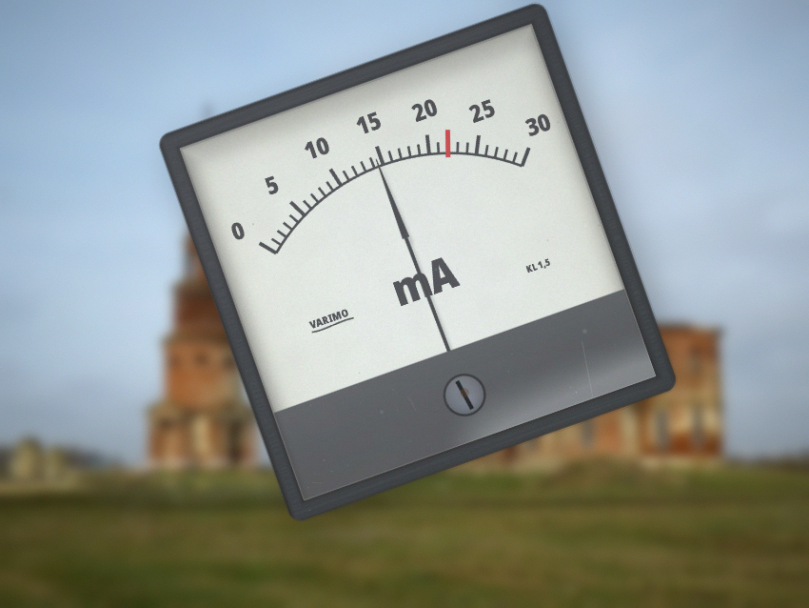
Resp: 14.5 mA
